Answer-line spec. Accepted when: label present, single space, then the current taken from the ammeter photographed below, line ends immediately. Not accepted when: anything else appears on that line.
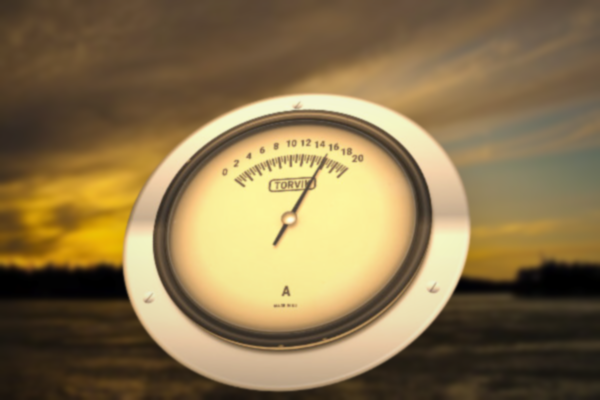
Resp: 16 A
